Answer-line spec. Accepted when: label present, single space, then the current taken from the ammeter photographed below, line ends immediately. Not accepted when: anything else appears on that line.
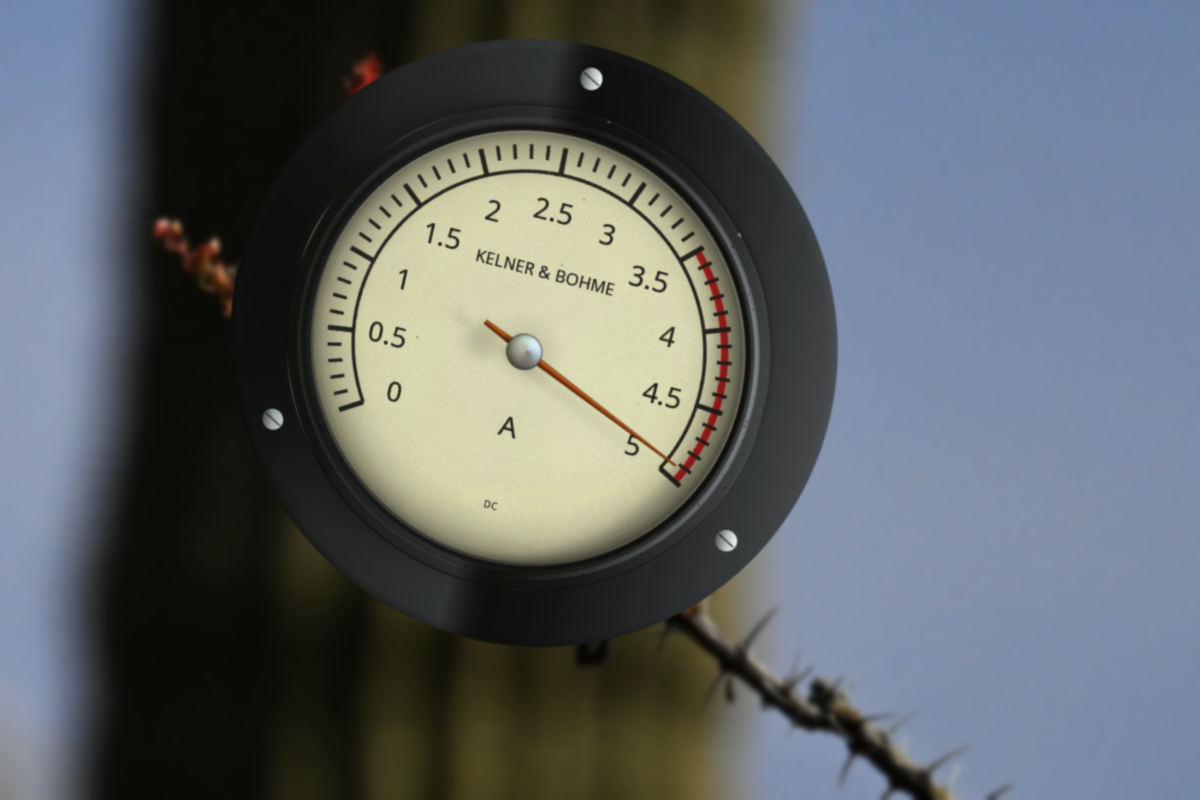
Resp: 4.9 A
